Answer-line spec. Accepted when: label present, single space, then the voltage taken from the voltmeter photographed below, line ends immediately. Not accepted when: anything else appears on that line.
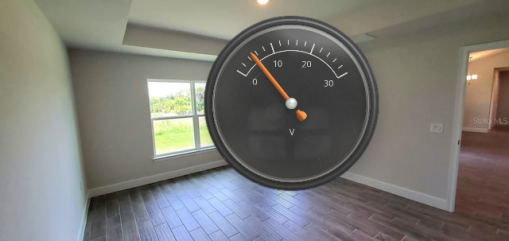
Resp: 5 V
